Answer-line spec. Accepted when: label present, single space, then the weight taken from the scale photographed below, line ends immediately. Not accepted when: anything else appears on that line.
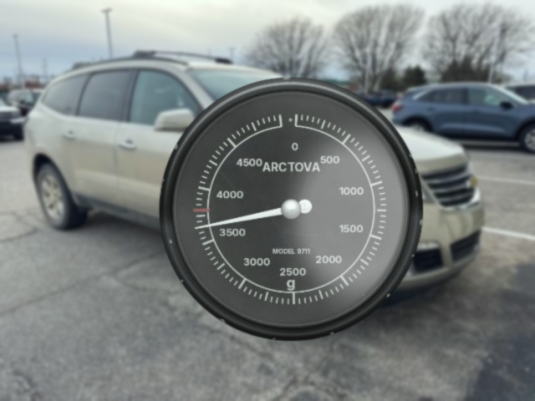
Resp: 3650 g
